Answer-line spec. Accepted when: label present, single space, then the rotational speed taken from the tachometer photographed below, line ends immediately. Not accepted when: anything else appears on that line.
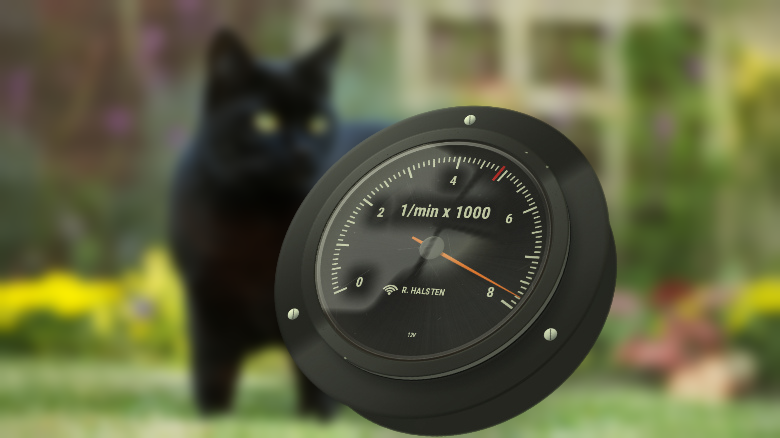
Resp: 7800 rpm
